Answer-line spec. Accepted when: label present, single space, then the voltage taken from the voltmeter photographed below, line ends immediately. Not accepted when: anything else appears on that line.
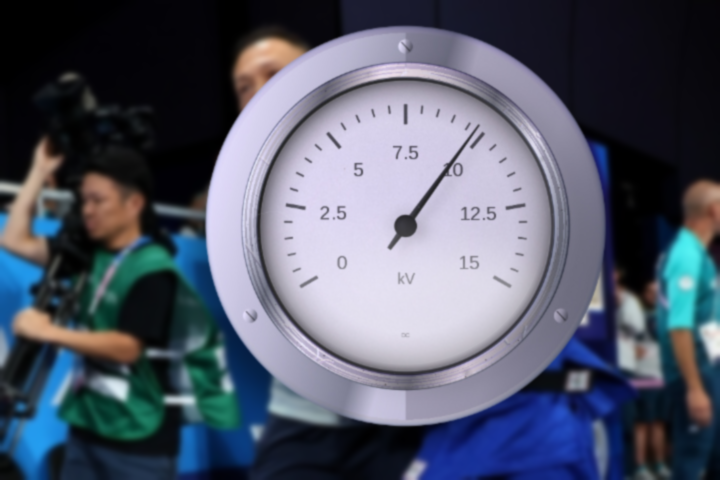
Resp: 9.75 kV
